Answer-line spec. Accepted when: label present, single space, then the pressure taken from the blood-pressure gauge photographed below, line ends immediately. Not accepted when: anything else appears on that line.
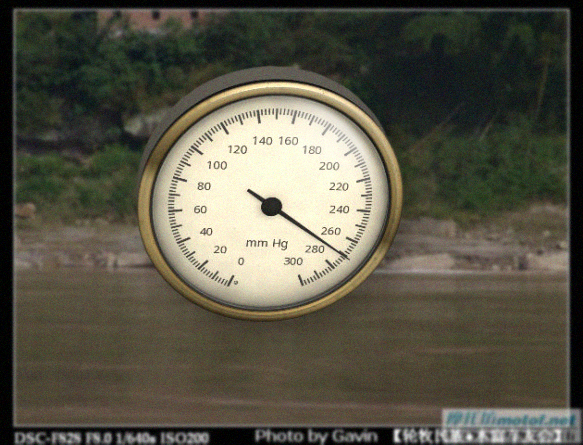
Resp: 270 mmHg
